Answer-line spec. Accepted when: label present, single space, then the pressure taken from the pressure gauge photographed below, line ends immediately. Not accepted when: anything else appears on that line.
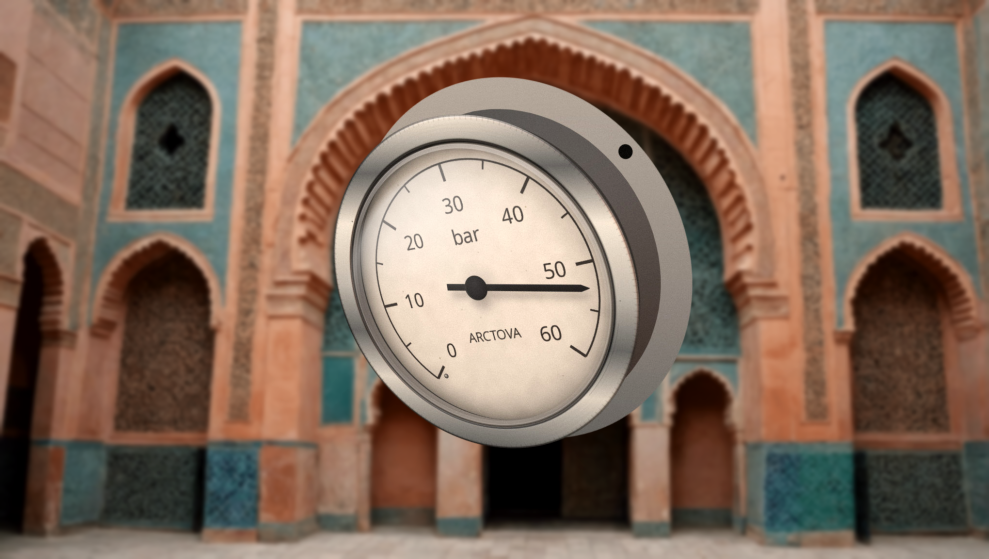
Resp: 52.5 bar
